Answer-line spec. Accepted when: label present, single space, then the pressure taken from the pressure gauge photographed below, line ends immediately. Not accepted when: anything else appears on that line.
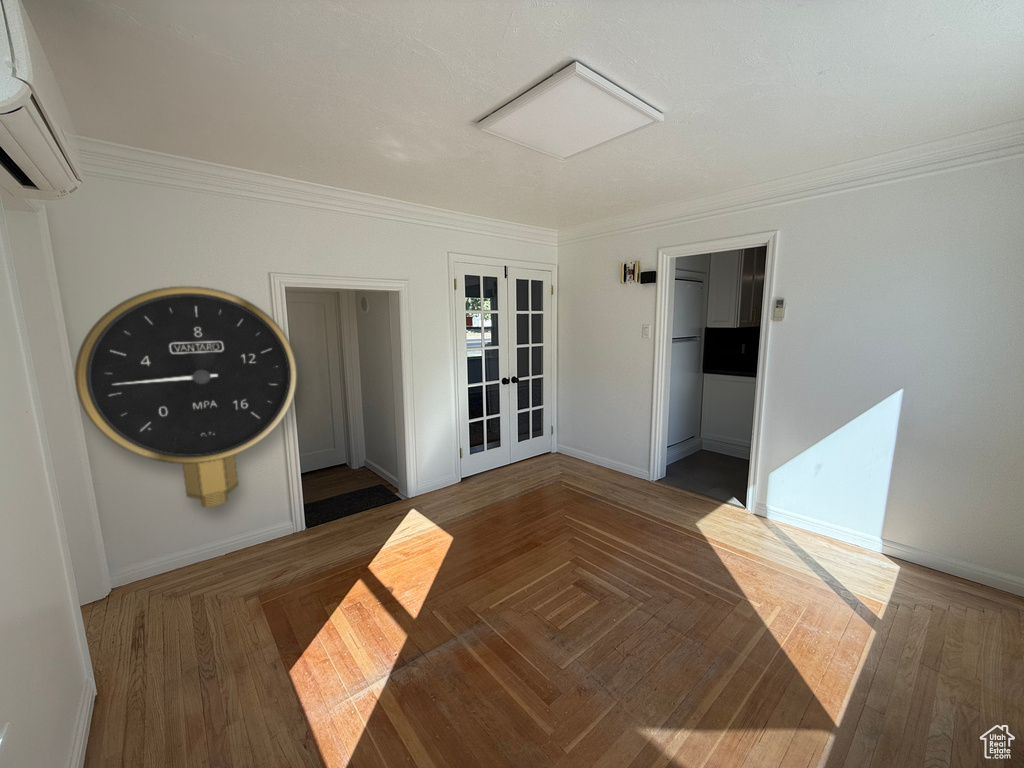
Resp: 2.5 MPa
